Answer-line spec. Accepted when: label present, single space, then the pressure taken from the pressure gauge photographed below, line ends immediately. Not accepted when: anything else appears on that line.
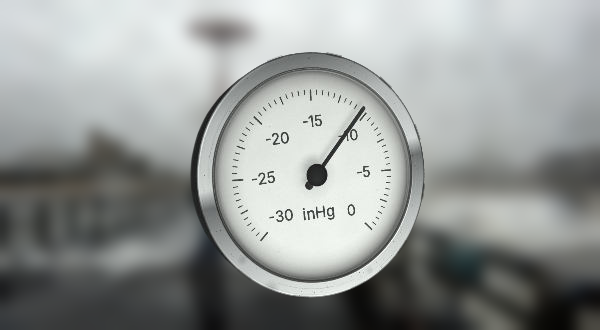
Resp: -10.5 inHg
